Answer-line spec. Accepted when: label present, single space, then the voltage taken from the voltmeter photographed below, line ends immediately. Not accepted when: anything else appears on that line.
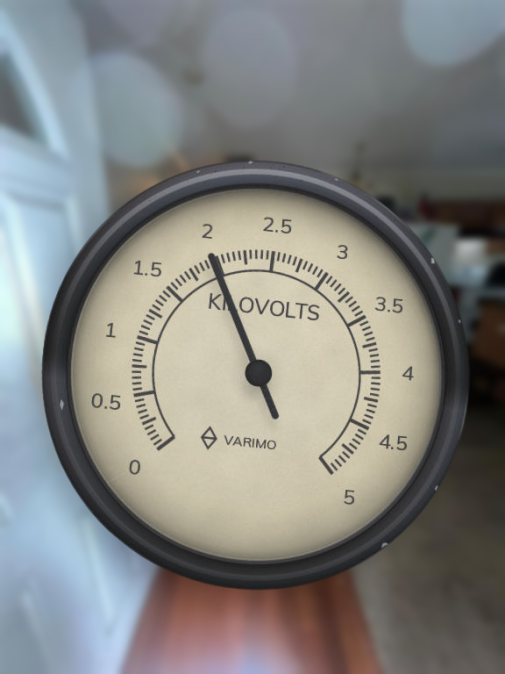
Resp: 1.95 kV
